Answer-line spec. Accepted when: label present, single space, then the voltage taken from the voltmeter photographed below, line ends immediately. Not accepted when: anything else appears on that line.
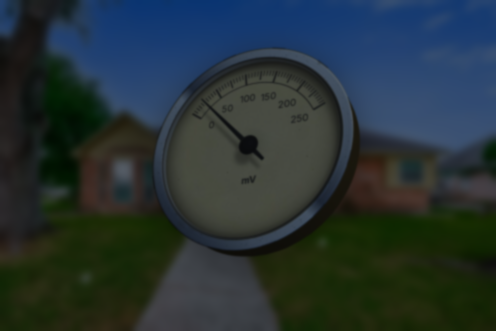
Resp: 25 mV
